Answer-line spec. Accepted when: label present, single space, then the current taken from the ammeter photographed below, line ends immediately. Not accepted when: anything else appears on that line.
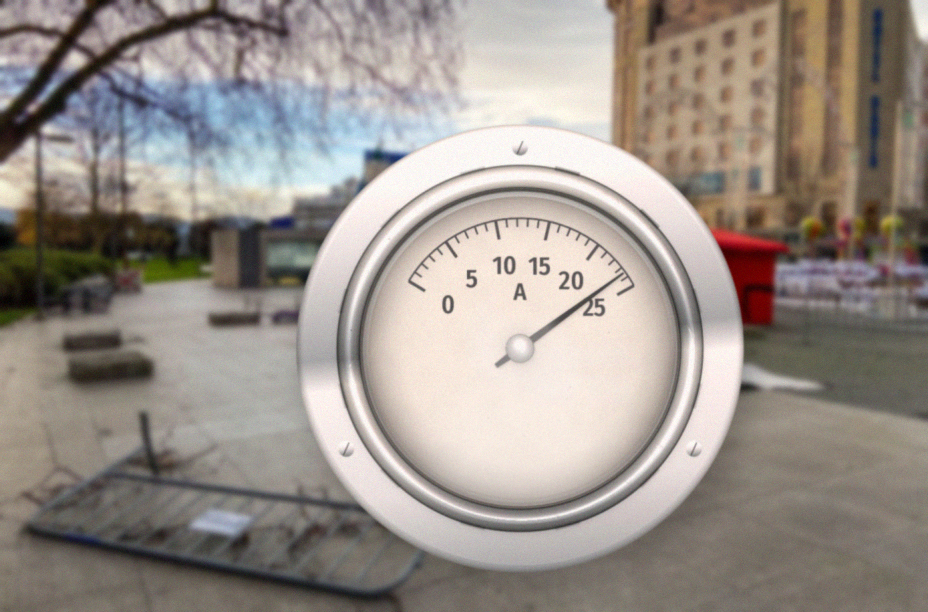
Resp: 23.5 A
